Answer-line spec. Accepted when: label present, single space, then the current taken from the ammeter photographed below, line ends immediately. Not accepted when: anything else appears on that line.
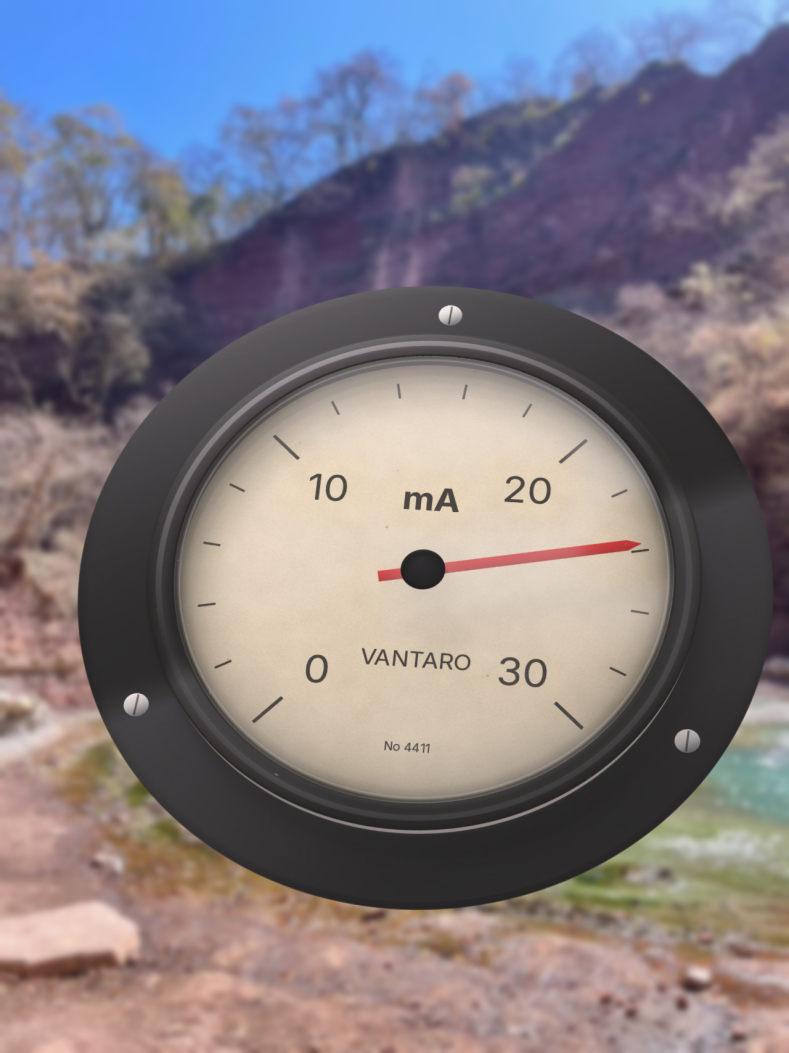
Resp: 24 mA
